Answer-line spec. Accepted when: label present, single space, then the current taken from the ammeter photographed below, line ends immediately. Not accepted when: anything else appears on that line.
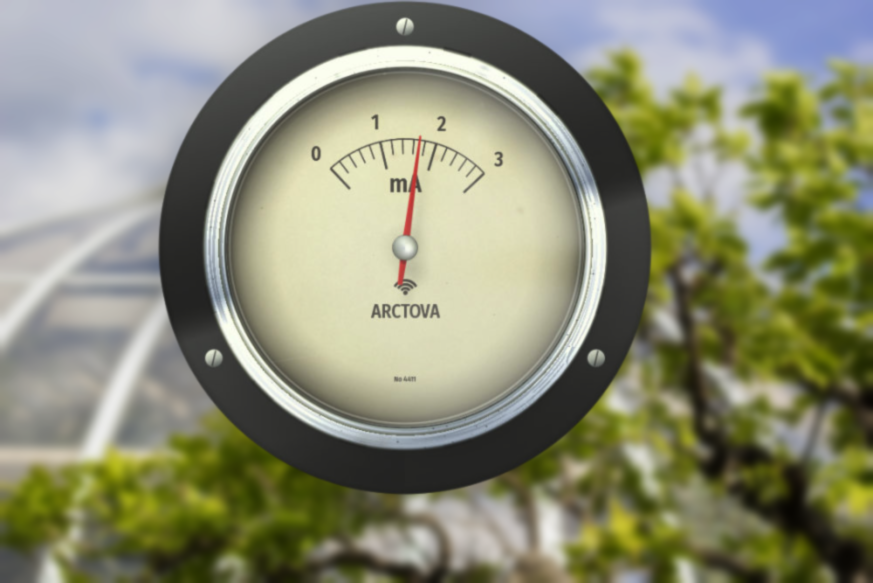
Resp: 1.7 mA
